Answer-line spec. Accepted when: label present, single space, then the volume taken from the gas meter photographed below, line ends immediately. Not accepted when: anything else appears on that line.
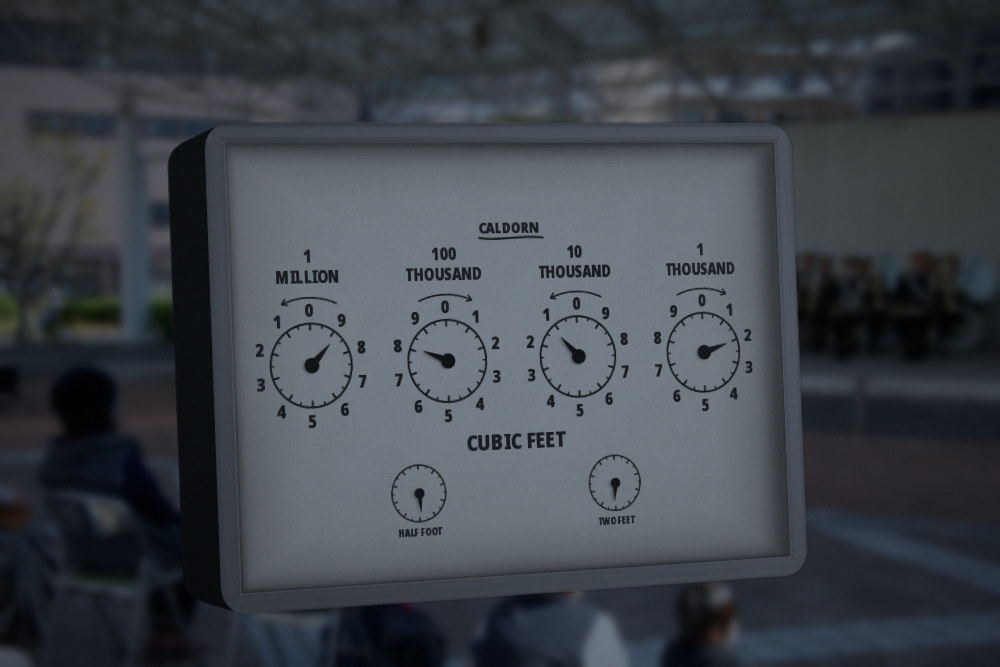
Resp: 881200 ft³
